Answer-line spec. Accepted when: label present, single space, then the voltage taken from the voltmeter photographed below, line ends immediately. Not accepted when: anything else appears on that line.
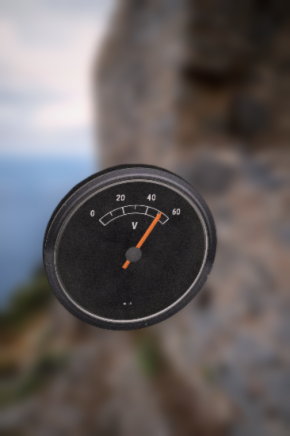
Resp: 50 V
